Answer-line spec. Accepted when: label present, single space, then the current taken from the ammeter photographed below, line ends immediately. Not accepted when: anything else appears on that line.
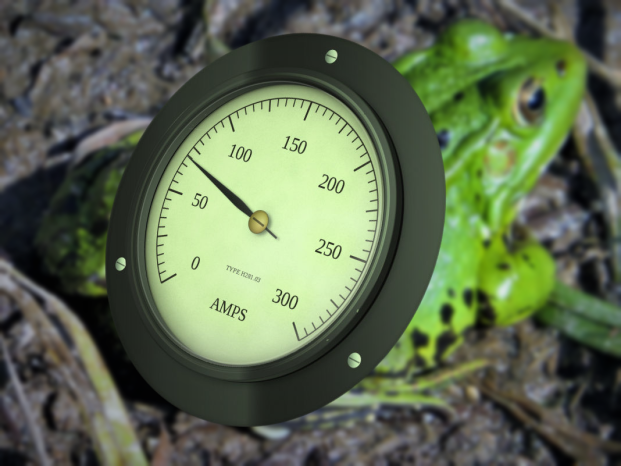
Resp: 70 A
